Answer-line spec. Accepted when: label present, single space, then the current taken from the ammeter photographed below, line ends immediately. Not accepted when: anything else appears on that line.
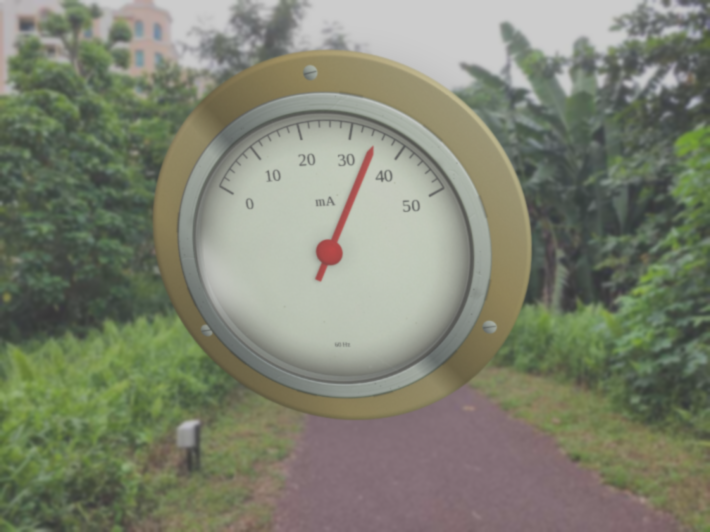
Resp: 35 mA
